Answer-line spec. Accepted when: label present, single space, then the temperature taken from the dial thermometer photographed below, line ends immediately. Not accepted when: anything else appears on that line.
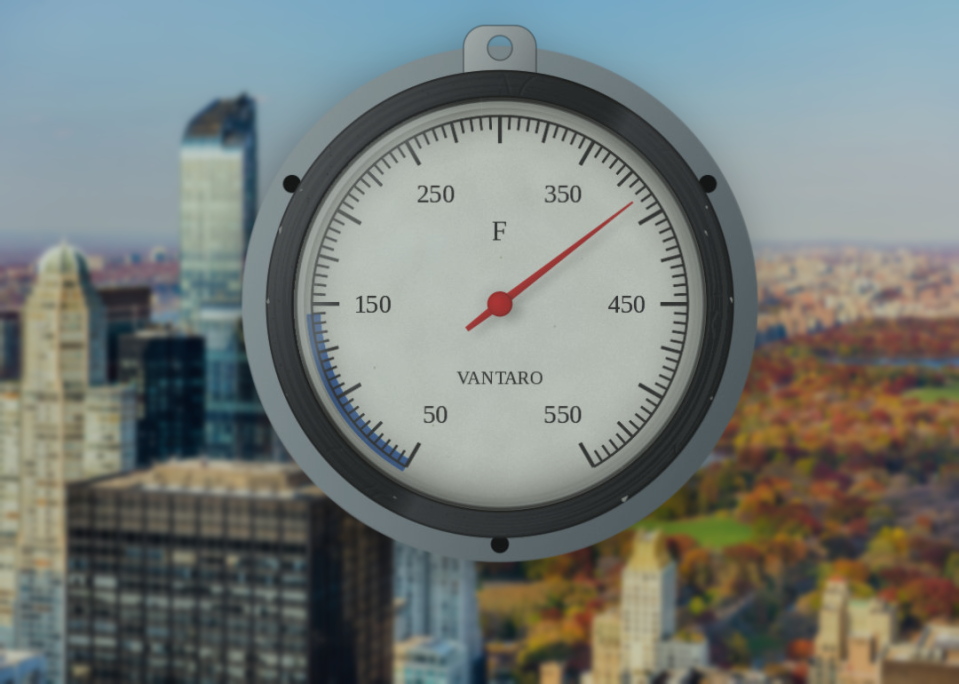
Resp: 387.5 °F
